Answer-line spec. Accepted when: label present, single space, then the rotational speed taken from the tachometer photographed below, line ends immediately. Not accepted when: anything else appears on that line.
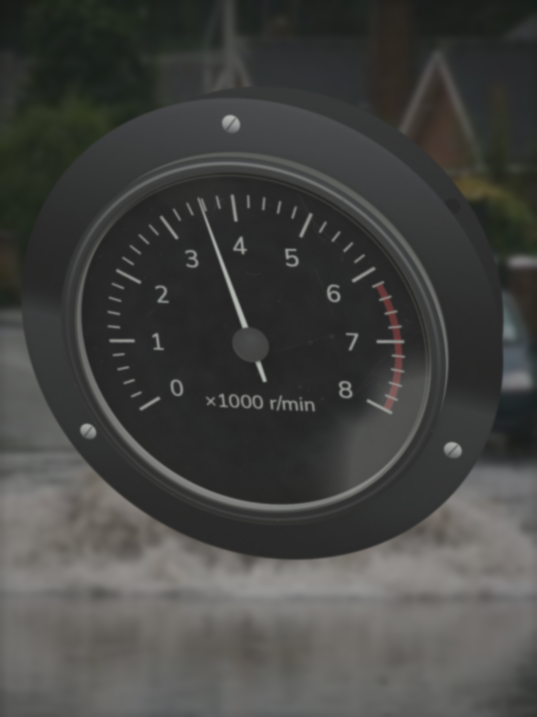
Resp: 3600 rpm
